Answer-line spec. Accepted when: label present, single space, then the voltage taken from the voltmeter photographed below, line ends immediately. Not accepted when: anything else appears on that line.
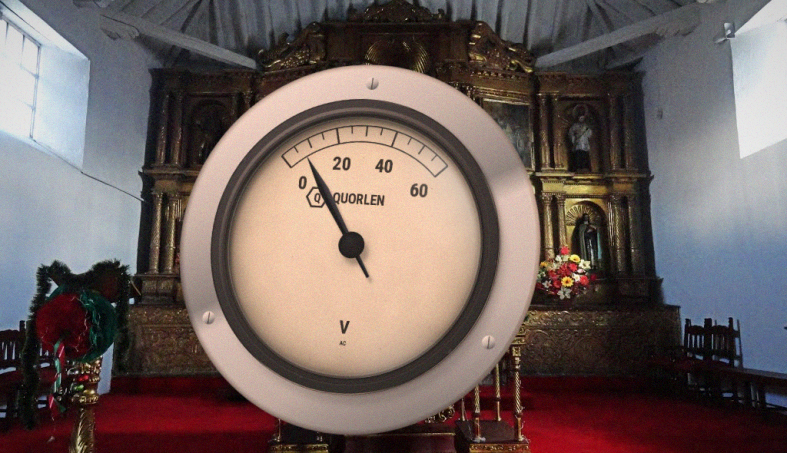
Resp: 7.5 V
